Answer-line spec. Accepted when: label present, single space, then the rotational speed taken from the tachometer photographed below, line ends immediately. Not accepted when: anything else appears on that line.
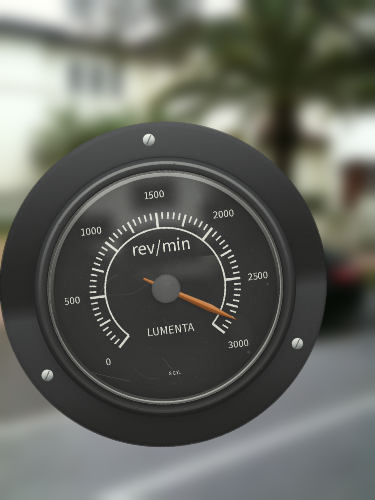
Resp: 2850 rpm
